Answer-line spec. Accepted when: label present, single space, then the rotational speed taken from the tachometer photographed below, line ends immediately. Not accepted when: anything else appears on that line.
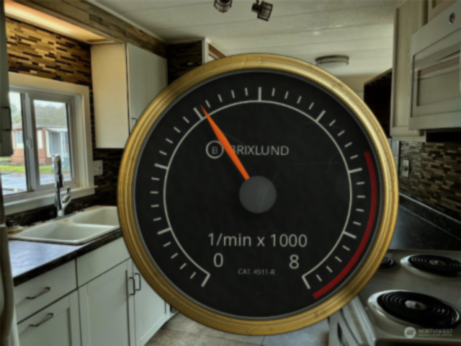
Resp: 3100 rpm
